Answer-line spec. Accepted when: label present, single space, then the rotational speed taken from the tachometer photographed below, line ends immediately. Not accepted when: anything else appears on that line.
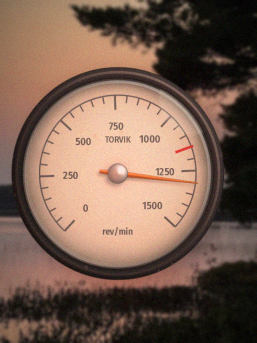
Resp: 1300 rpm
